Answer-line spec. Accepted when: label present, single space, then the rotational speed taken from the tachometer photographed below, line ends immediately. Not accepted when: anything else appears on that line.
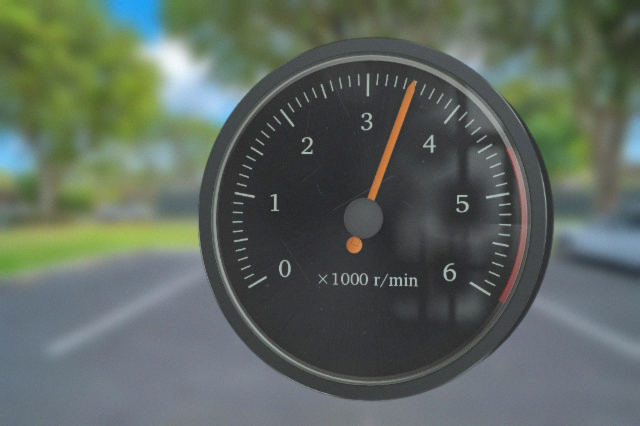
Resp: 3500 rpm
